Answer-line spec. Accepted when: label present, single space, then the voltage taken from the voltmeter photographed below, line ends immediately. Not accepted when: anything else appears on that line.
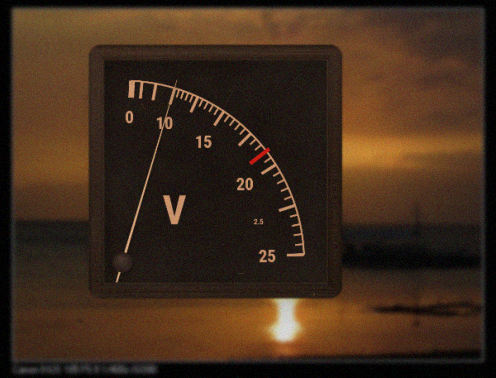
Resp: 10 V
